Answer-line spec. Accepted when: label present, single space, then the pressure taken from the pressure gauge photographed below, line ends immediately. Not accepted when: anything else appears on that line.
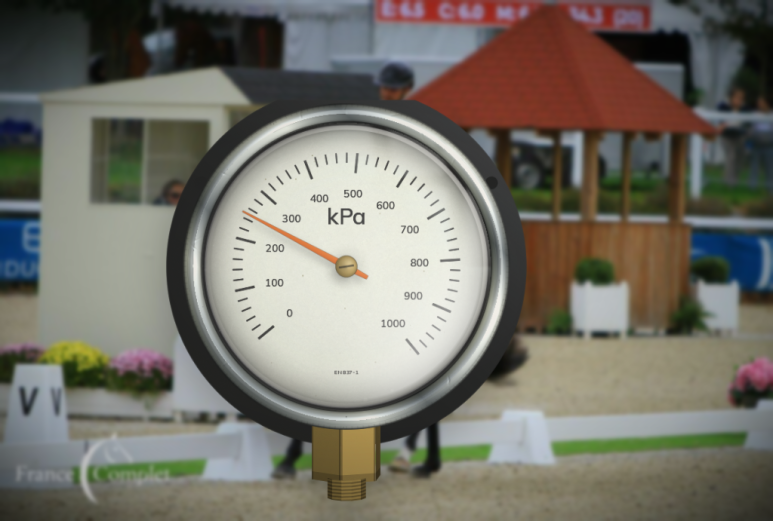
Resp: 250 kPa
